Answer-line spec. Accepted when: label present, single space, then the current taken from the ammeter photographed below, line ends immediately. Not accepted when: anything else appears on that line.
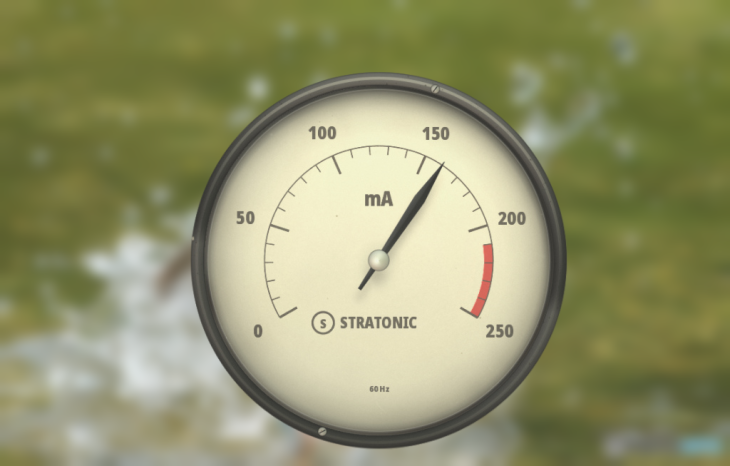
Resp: 160 mA
